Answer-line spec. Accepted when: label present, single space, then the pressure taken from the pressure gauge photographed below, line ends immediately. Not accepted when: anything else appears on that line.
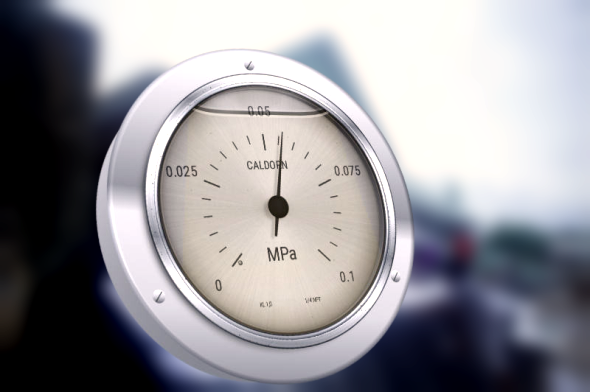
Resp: 0.055 MPa
